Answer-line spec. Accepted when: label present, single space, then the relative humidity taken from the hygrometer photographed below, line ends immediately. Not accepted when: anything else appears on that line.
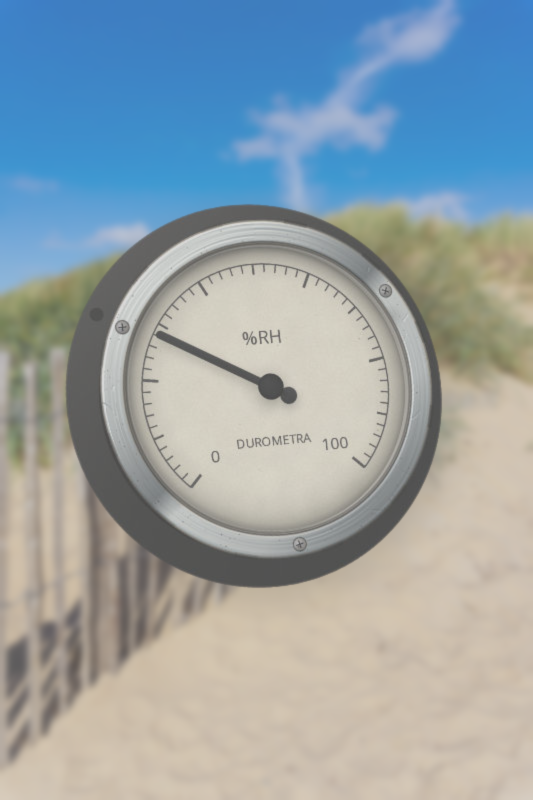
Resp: 28 %
